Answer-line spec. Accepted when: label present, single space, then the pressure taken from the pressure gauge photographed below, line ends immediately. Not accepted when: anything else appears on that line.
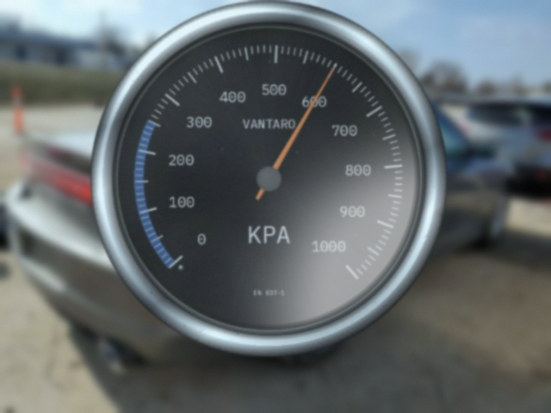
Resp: 600 kPa
